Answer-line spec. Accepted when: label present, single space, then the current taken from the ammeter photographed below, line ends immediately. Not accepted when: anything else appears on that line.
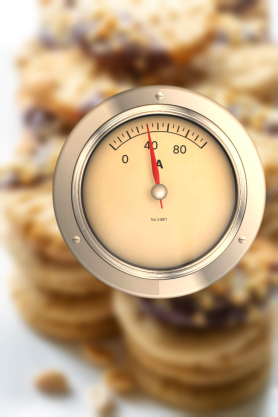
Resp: 40 A
